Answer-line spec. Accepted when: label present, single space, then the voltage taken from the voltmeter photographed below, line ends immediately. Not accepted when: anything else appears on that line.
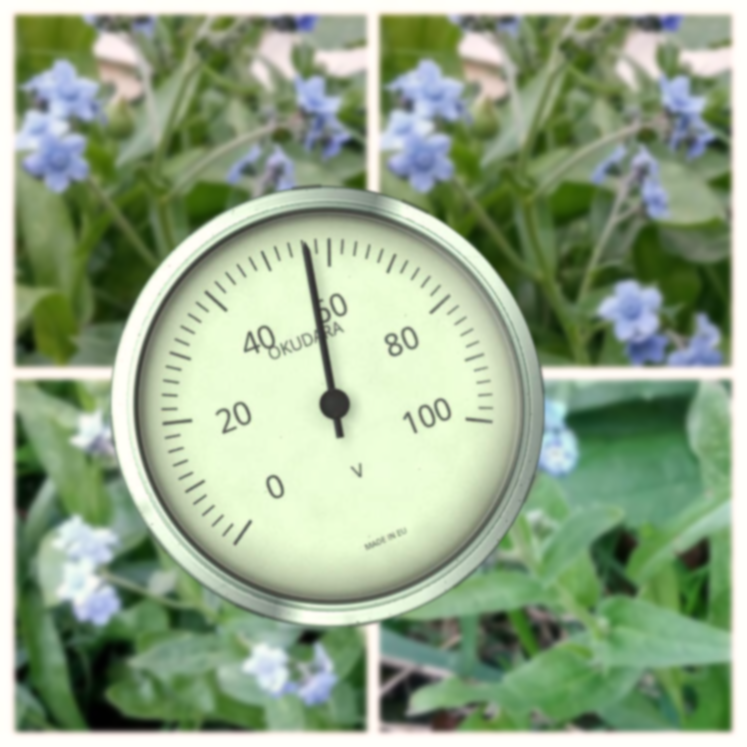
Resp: 56 V
